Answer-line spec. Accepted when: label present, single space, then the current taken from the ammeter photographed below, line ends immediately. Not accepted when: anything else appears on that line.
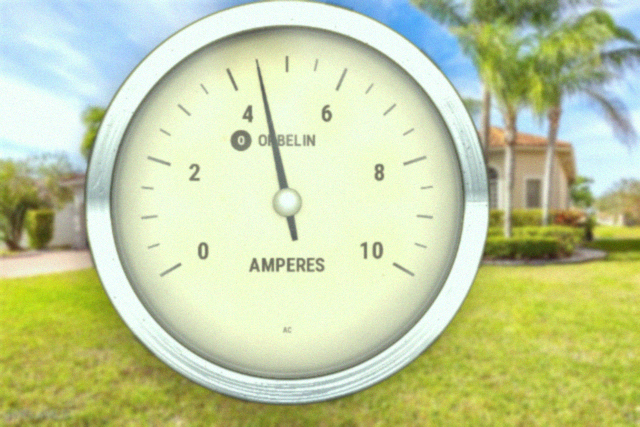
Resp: 4.5 A
